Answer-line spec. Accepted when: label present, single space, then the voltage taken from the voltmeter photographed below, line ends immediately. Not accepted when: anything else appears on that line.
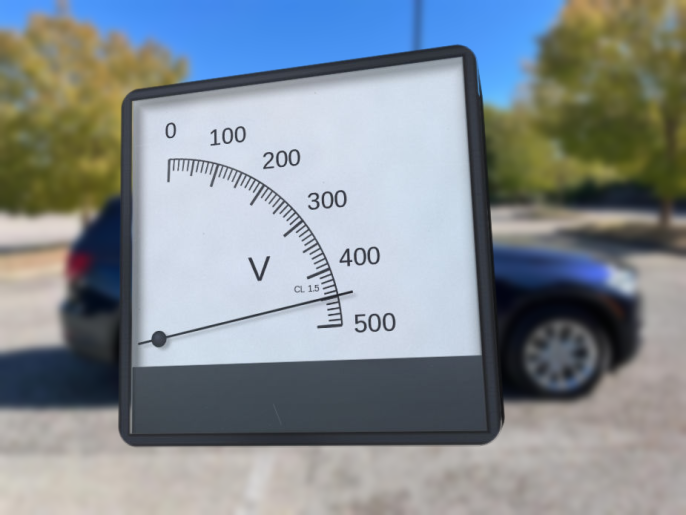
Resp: 450 V
